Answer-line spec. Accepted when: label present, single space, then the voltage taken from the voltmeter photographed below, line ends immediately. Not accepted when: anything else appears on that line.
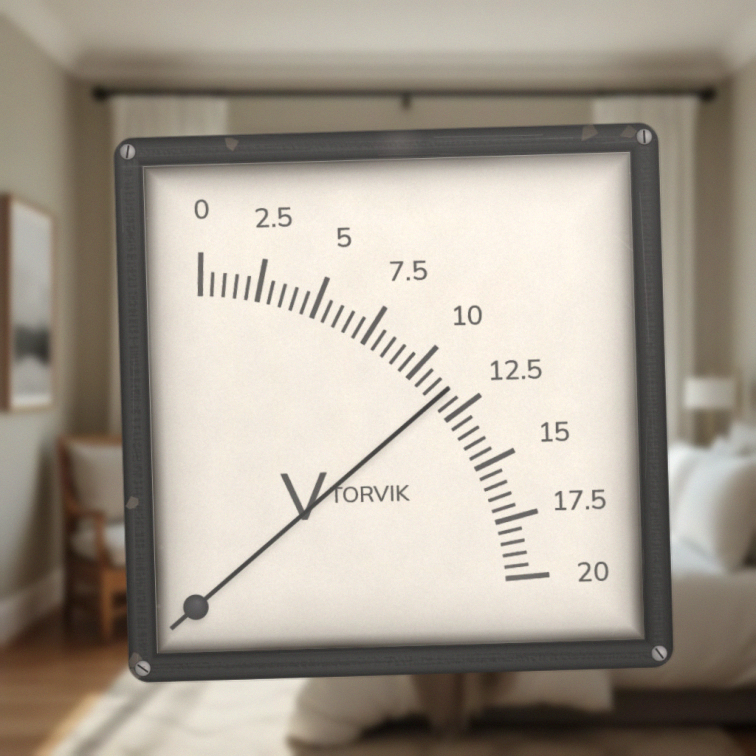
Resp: 11.5 V
